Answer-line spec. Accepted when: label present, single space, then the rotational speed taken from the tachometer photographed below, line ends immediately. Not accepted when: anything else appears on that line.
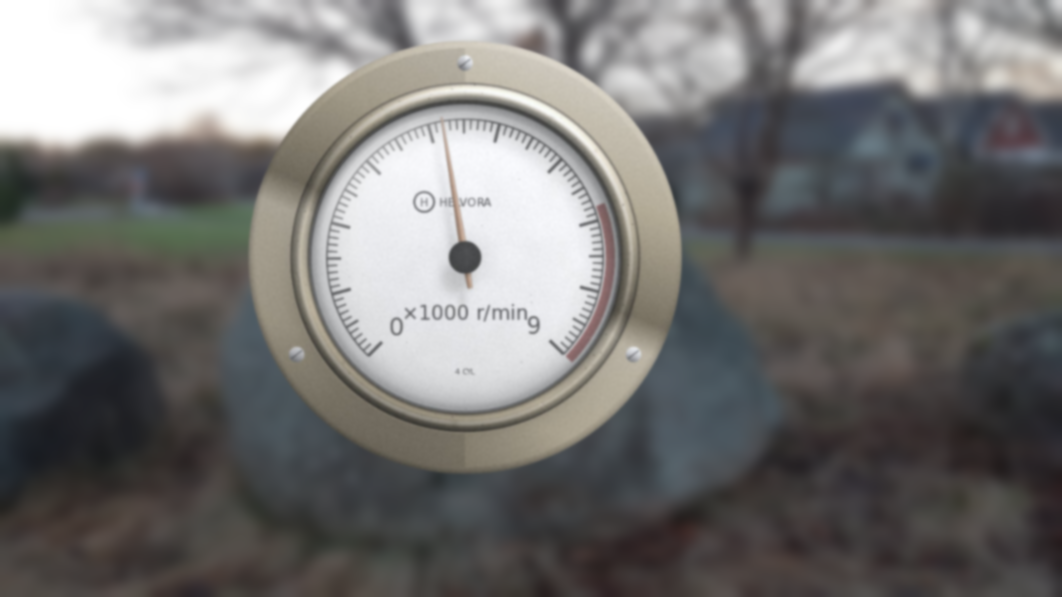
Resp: 4200 rpm
